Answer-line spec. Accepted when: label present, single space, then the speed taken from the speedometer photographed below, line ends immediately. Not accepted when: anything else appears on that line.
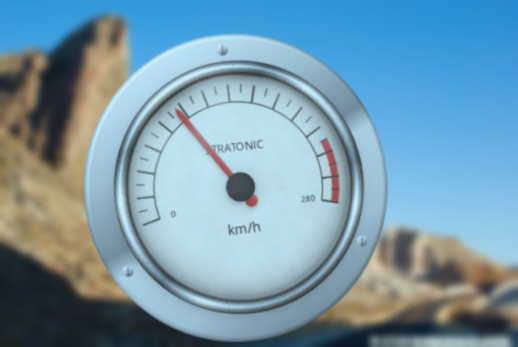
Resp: 95 km/h
